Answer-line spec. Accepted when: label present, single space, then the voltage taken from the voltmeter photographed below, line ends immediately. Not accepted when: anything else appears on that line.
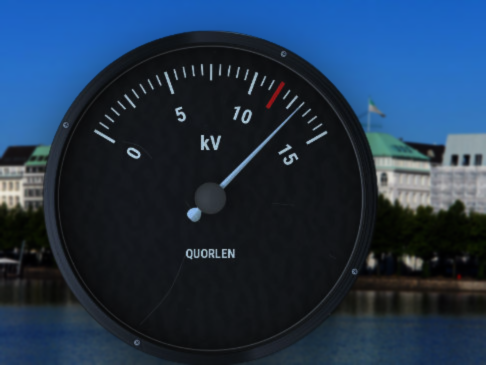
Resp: 13 kV
